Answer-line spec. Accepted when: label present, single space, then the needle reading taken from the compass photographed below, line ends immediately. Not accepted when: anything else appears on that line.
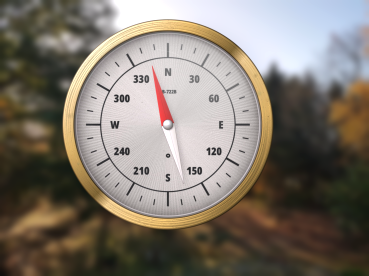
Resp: 345 °
